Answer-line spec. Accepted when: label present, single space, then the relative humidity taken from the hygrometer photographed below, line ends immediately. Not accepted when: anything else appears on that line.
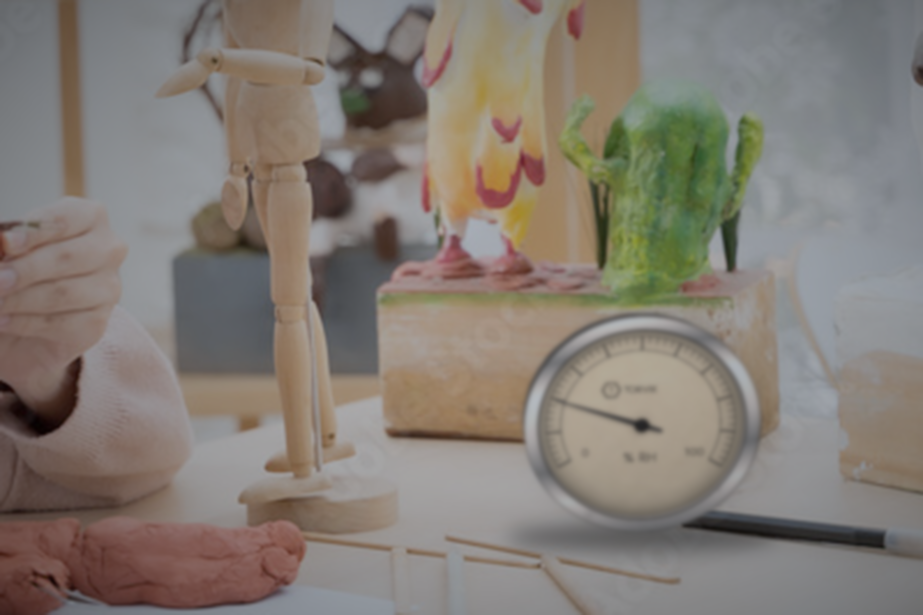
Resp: 20 %
